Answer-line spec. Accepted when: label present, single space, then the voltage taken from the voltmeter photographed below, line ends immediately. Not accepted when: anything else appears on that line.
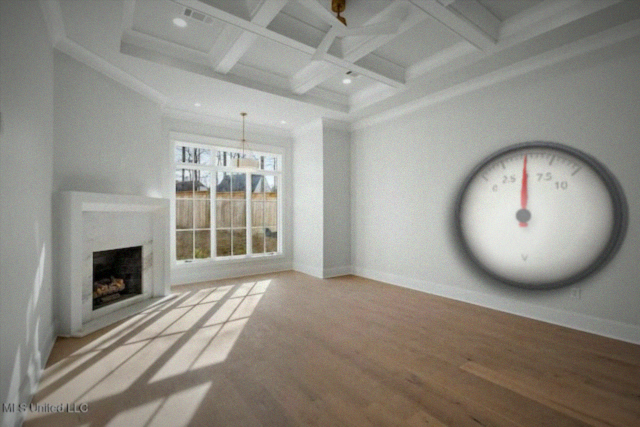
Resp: 5 V
